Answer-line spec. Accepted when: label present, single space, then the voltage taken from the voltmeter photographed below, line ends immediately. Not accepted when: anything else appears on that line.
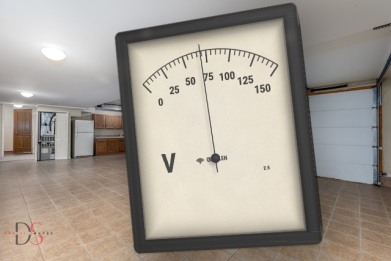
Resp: 70 V
